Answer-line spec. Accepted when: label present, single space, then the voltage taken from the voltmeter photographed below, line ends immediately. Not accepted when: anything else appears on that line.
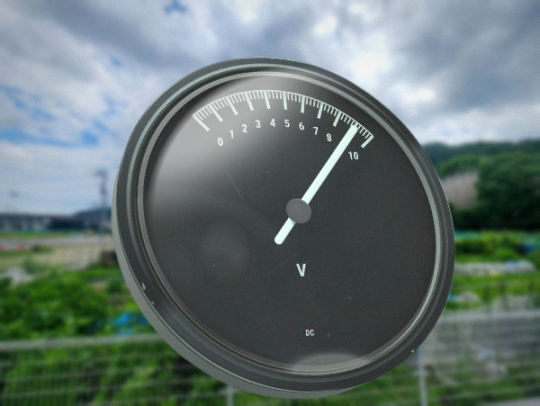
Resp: 9 V
